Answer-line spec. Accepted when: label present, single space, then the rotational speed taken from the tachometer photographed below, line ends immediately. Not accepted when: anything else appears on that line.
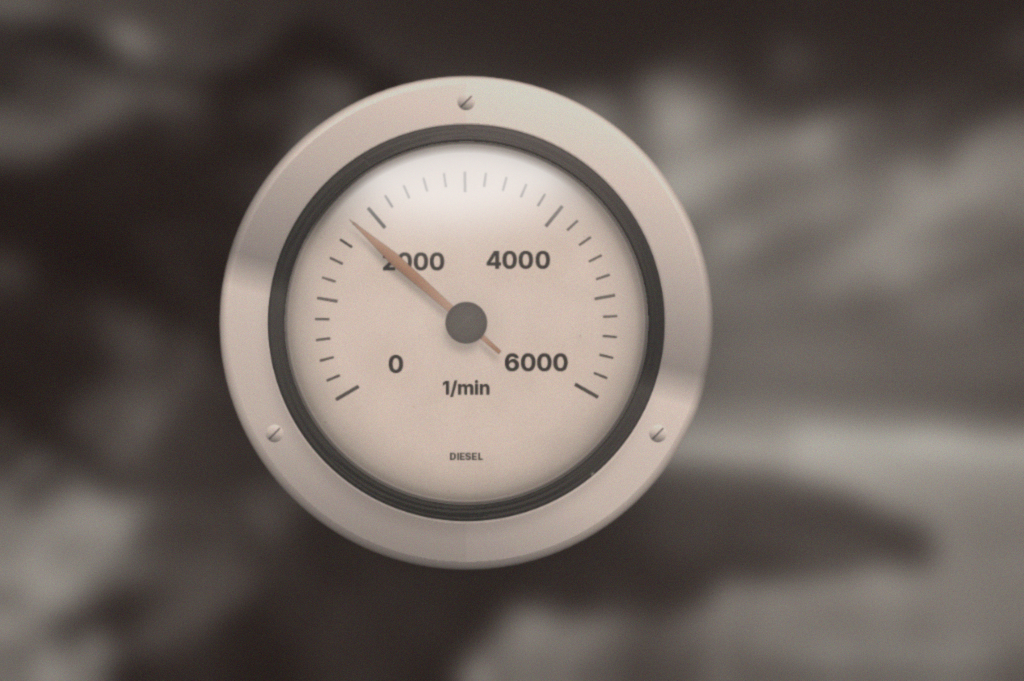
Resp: 1800 rpm
